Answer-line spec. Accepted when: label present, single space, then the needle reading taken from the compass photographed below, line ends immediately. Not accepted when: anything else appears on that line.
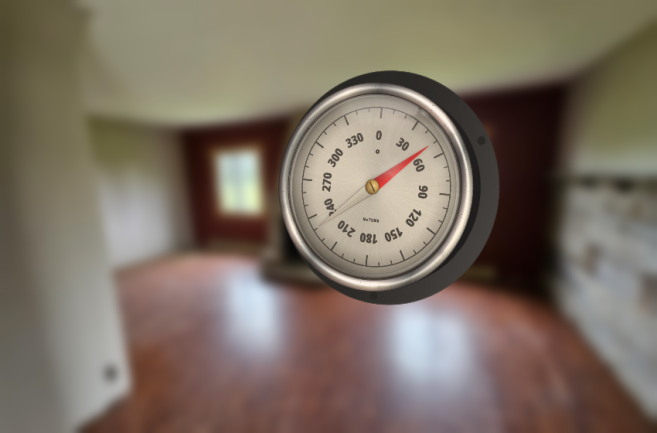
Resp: 50 °
